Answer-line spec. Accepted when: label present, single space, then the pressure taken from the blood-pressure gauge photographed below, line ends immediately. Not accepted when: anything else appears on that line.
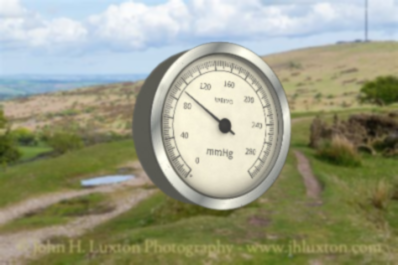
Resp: 90 mmHg
